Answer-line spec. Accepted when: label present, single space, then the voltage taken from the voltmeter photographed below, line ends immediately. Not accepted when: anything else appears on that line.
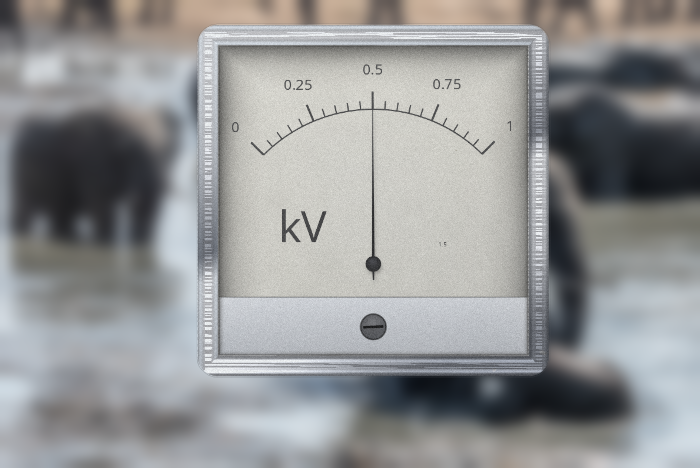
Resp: 0.5 kV
